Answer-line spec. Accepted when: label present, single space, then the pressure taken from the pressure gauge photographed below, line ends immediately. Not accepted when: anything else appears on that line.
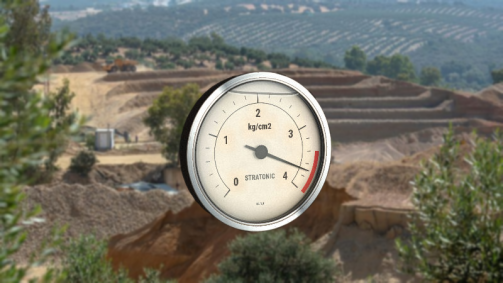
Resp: 3.7 kg/cm²
